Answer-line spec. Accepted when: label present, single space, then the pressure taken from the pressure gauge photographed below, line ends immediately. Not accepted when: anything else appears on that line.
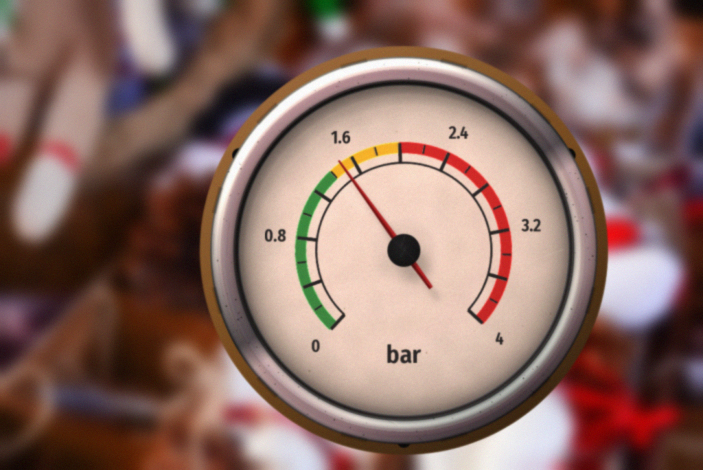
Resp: 1.5 bar
